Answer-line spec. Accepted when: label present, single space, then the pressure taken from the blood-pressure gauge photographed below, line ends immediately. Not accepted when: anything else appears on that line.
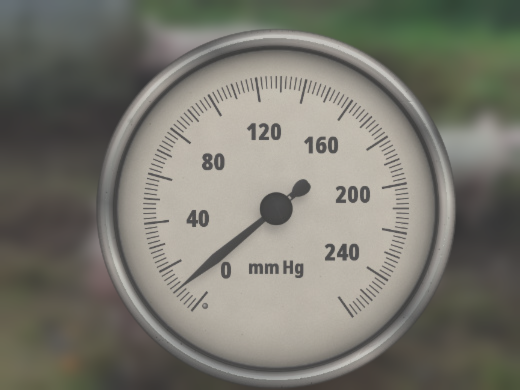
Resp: 10 mmHg
